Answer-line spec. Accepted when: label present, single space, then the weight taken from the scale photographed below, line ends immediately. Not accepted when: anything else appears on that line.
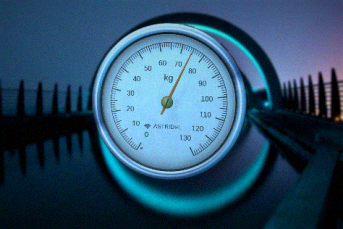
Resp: 75 kg
